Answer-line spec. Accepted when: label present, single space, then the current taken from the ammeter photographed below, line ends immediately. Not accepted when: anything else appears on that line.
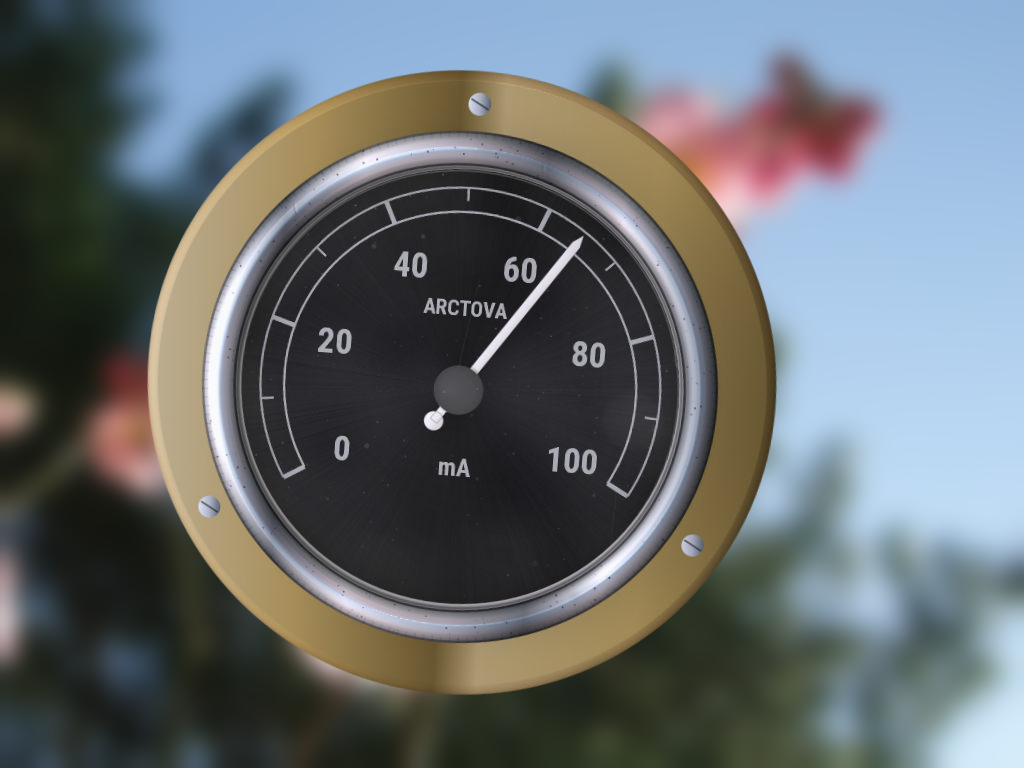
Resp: 65 mA
